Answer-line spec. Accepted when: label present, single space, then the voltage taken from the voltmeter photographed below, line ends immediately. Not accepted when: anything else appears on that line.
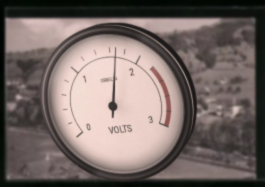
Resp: 1.7 V
